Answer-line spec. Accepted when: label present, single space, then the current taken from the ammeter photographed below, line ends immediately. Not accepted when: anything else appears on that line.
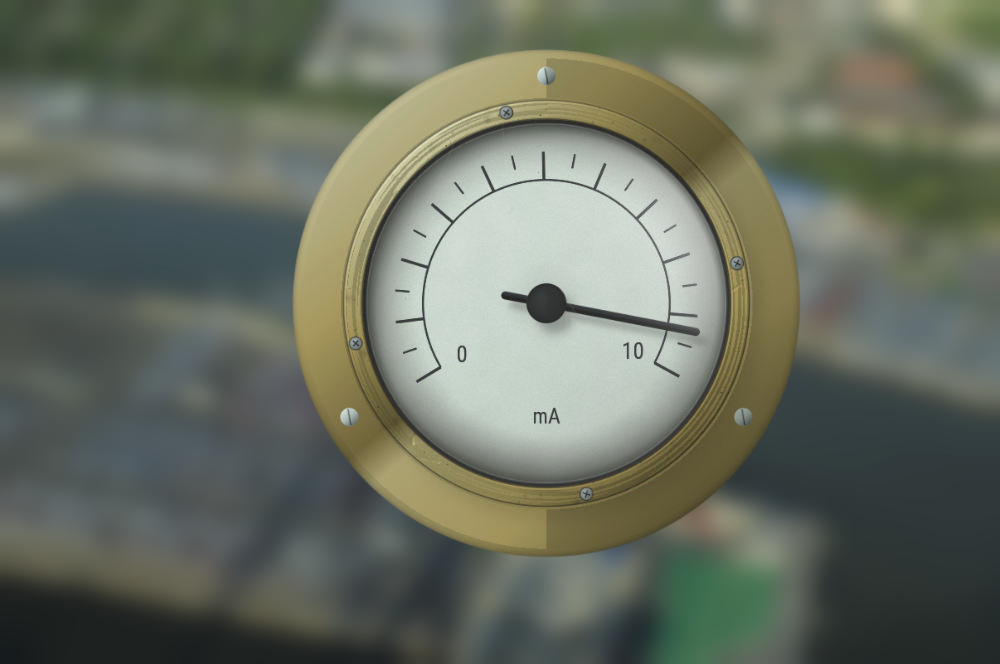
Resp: 9.25 mA
